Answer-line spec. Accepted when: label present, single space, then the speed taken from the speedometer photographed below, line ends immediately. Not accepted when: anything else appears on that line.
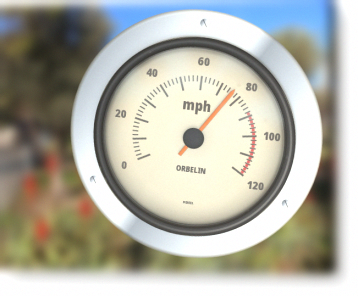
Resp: 76 mph
